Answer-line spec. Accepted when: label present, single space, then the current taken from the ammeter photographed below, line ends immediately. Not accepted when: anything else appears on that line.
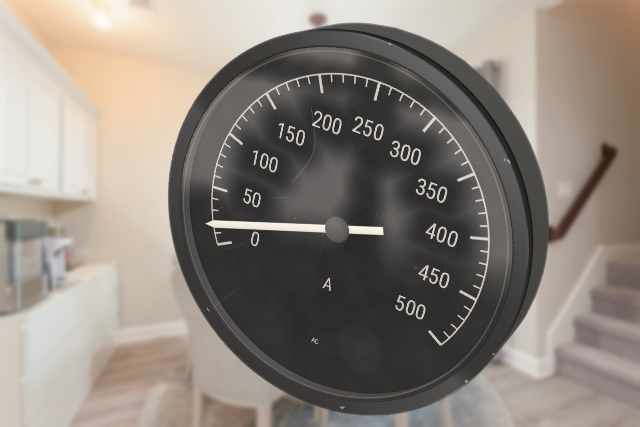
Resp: 20 A
